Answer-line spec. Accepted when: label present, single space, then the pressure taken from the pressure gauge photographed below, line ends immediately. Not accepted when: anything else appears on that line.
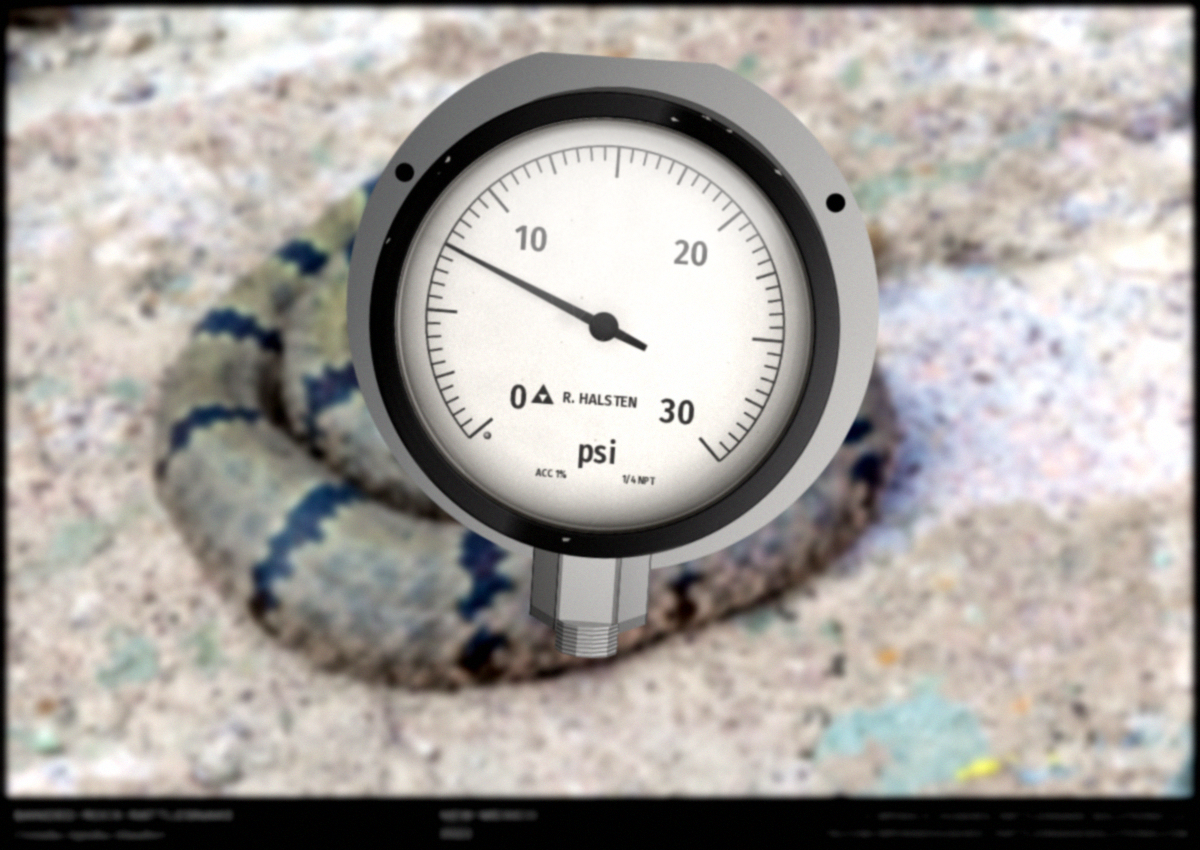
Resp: 7.5 psi
